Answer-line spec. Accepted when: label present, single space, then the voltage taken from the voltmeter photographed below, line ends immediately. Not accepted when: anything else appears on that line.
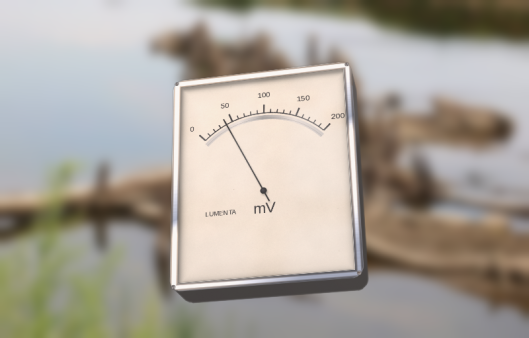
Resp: 40 mV
